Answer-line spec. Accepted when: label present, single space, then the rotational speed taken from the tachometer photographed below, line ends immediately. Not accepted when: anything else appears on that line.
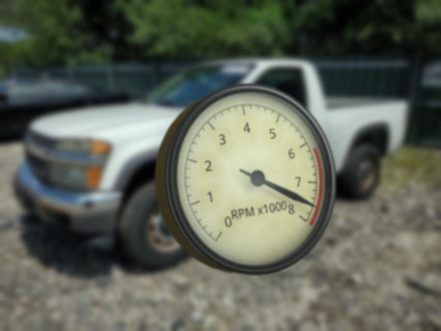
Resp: 7600 rpm
